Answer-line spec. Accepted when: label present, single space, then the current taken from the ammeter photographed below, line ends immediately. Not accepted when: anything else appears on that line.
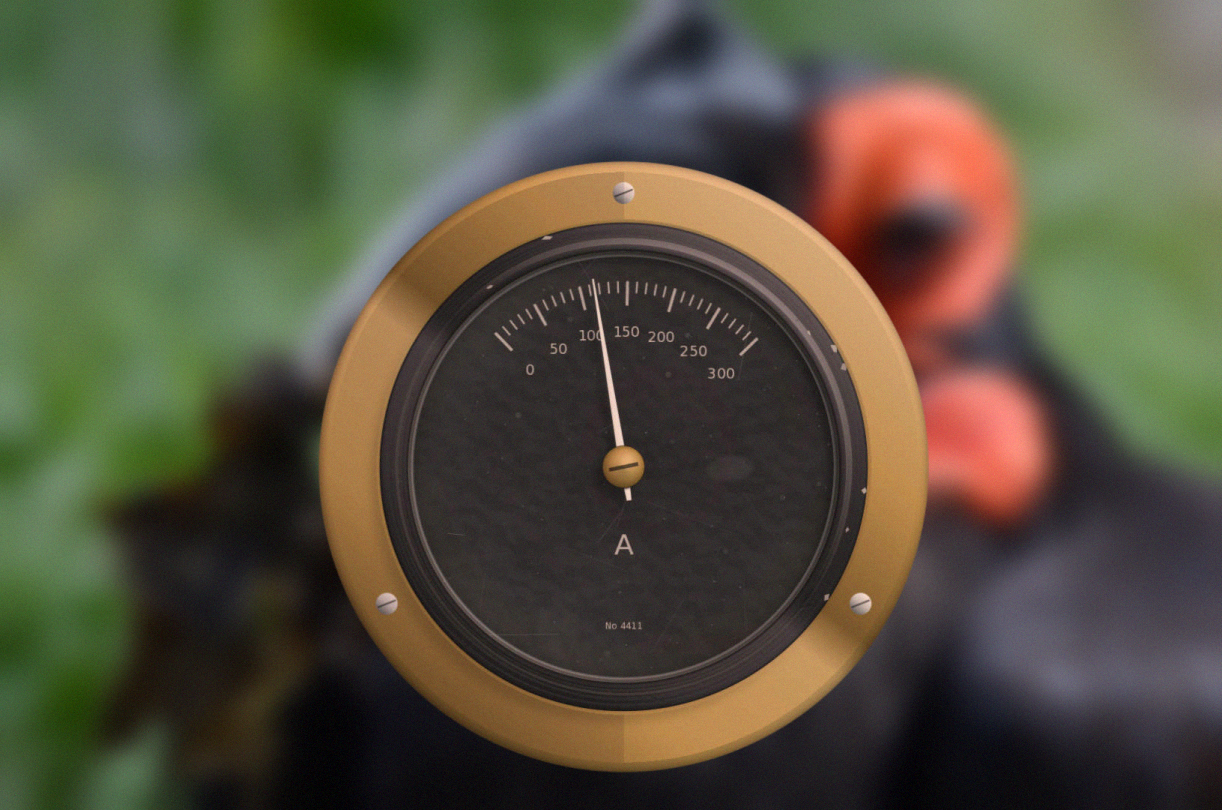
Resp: 115 A
